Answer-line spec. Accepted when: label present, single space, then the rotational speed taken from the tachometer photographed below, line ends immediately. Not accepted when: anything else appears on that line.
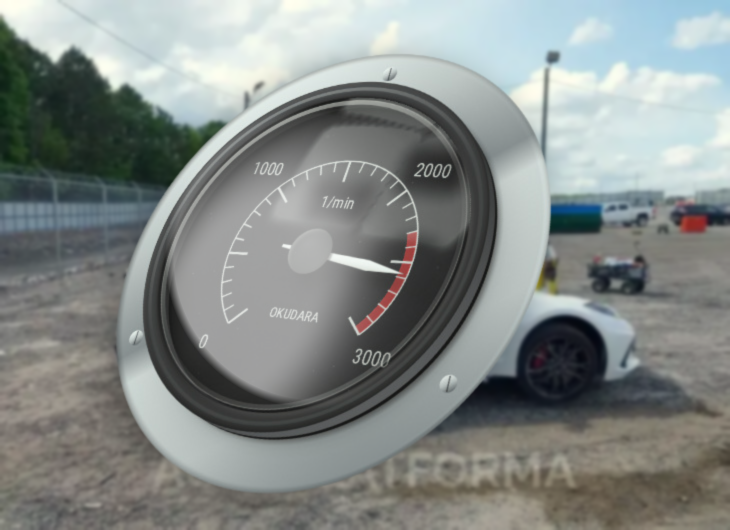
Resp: 2600 rpm
